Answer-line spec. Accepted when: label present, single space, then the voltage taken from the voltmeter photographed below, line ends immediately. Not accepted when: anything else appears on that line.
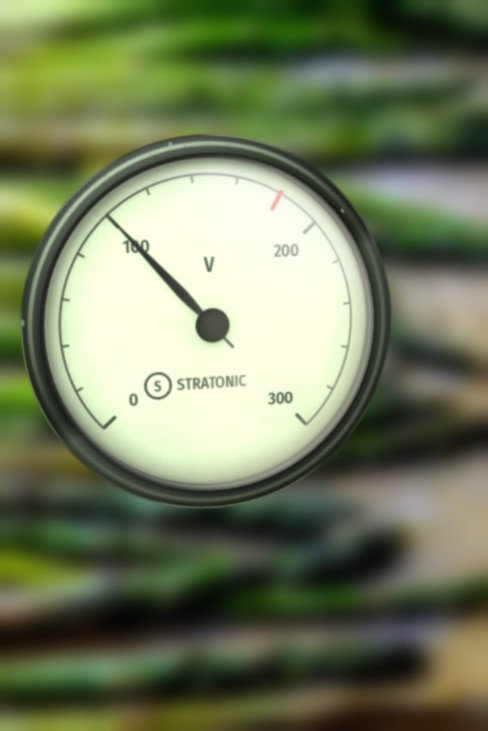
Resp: 100 V
